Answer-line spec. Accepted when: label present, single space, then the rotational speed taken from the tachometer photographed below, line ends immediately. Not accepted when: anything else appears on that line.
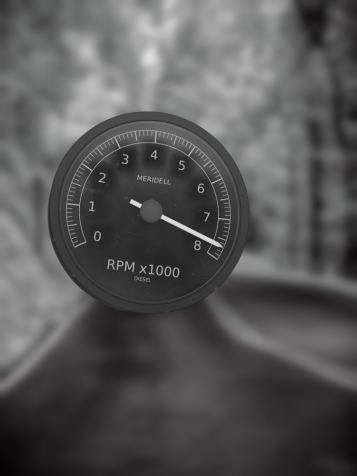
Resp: 7700 rpm
